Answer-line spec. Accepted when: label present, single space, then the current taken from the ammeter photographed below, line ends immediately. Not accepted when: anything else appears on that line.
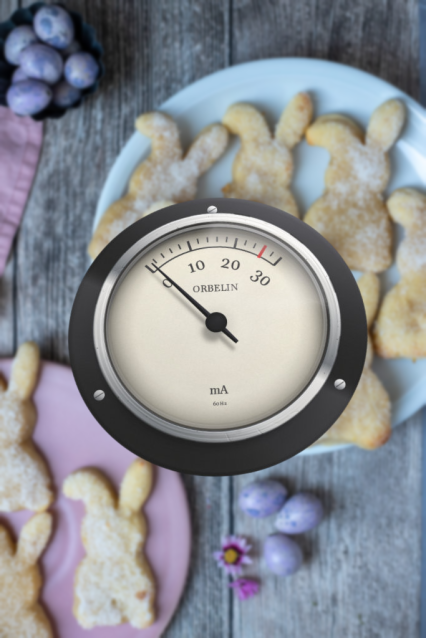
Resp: 1 mA
